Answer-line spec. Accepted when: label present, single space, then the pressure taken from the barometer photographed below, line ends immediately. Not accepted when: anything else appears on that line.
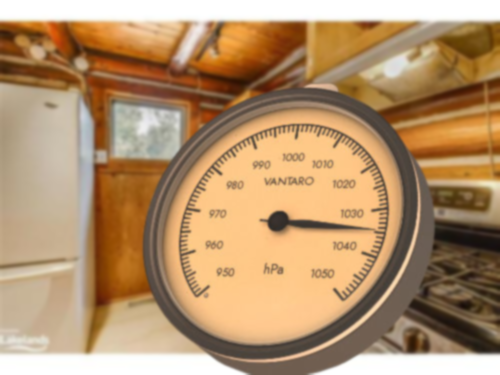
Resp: 1035 hPa
